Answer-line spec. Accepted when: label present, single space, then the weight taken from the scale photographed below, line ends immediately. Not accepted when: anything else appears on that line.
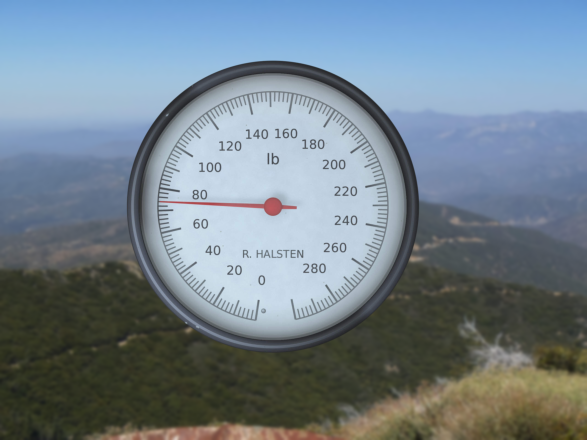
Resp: 74 lb
